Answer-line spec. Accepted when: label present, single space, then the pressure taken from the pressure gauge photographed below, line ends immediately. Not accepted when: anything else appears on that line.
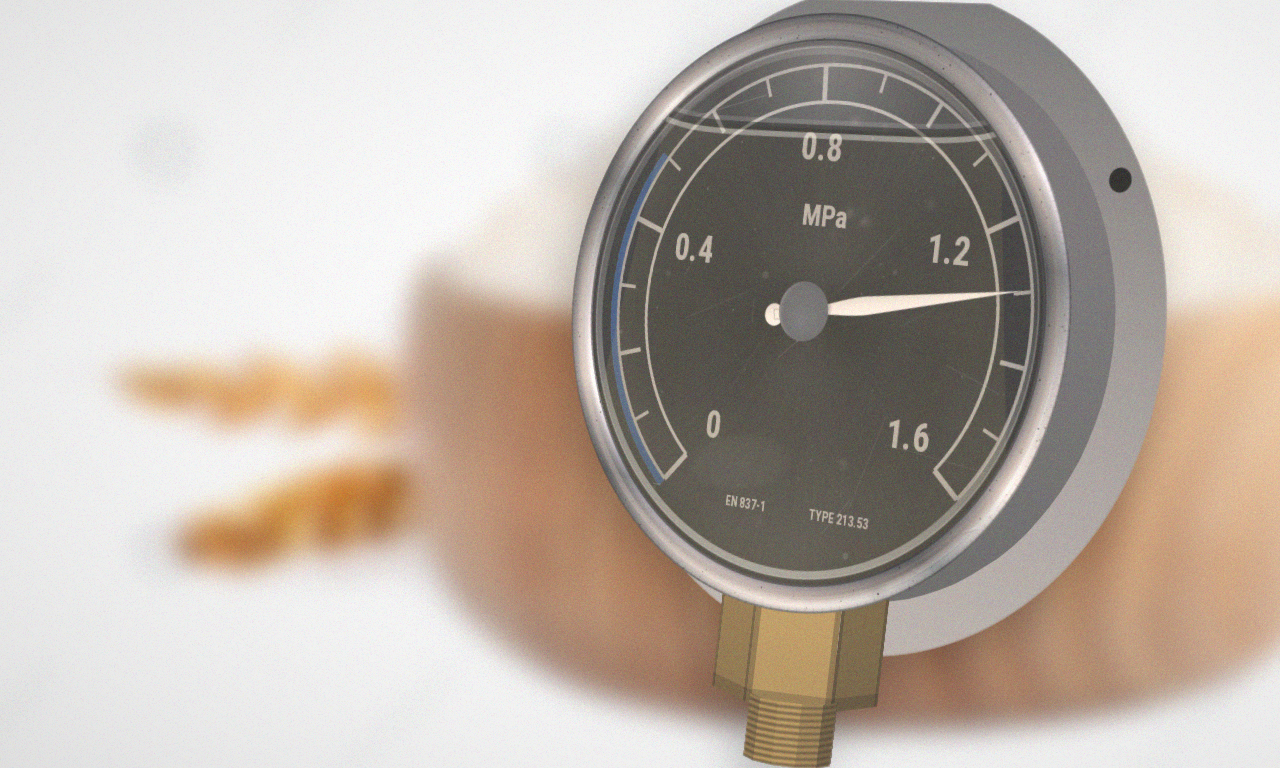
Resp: 1.3 MPa
